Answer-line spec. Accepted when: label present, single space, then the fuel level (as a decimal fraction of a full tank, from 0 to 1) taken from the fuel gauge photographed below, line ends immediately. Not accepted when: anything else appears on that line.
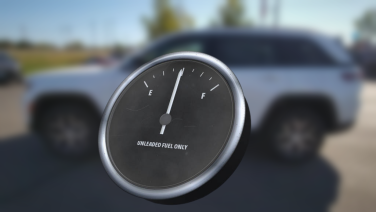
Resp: 0.5
